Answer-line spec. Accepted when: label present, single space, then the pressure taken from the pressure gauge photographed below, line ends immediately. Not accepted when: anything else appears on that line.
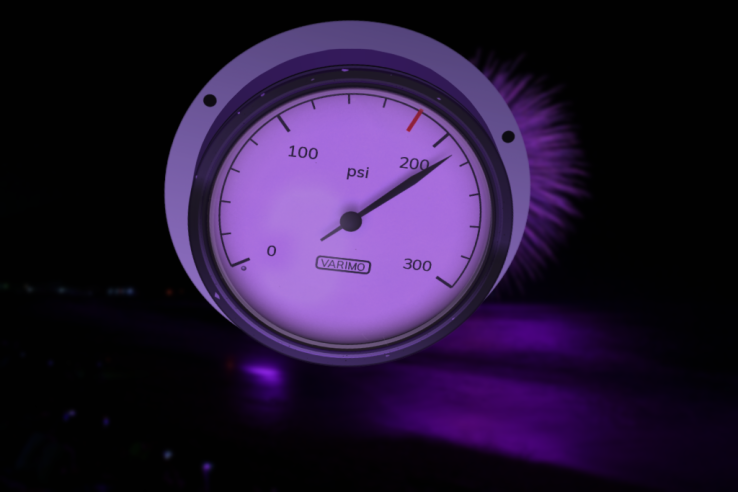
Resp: 210 psi
